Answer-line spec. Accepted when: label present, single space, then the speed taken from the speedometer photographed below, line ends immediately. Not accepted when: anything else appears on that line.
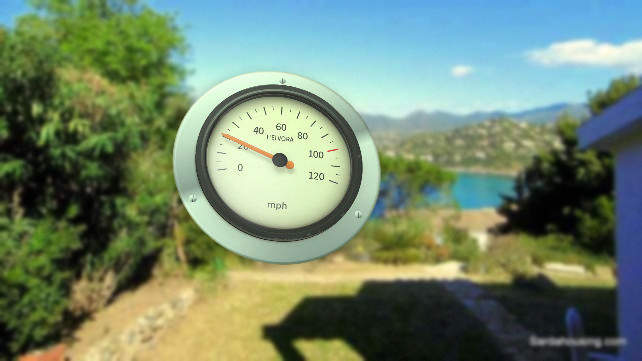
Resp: 20 mph
